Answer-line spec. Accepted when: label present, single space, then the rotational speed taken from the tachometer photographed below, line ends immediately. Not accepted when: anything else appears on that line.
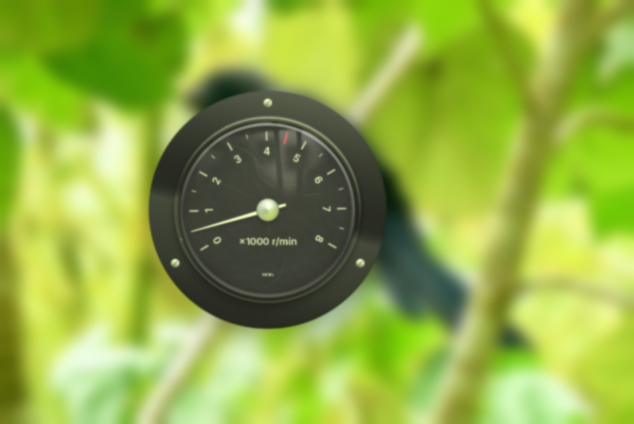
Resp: 500 rpm
